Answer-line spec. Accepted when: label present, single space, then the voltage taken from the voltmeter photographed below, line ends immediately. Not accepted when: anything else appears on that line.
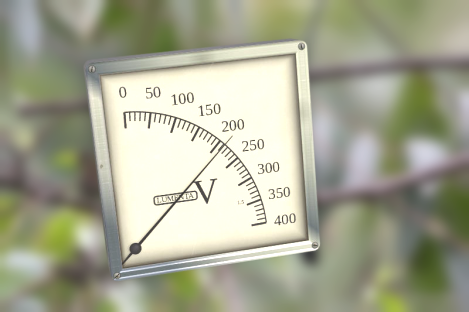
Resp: 210 V
